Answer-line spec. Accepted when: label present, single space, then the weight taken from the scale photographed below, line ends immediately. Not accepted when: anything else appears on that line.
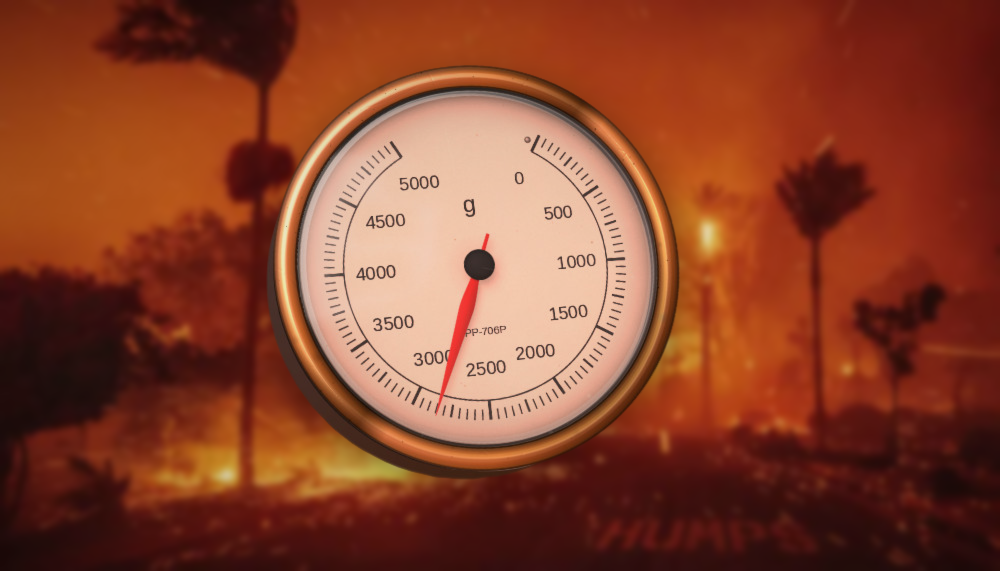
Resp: 2850 g
